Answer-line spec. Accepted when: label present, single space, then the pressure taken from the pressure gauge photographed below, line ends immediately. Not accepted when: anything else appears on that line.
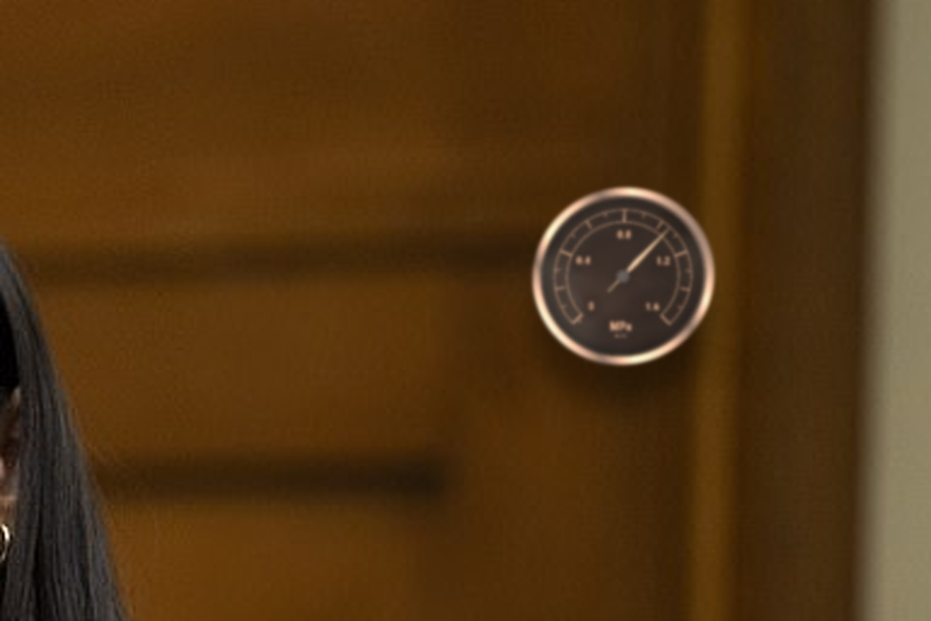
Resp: 1.05 MPa
